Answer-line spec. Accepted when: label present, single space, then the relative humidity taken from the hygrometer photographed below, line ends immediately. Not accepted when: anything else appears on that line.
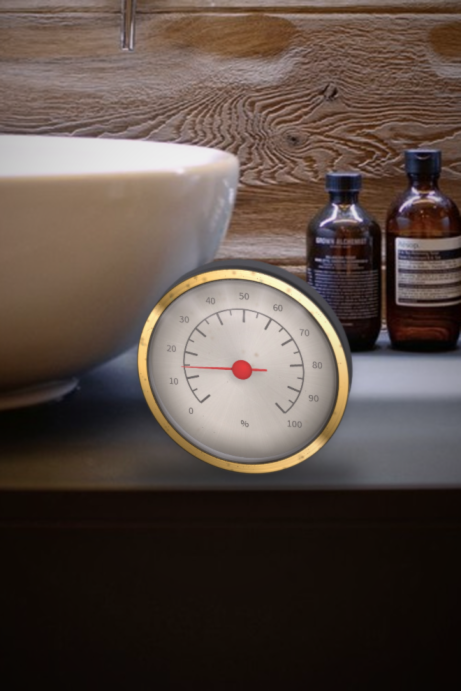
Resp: 15 %
